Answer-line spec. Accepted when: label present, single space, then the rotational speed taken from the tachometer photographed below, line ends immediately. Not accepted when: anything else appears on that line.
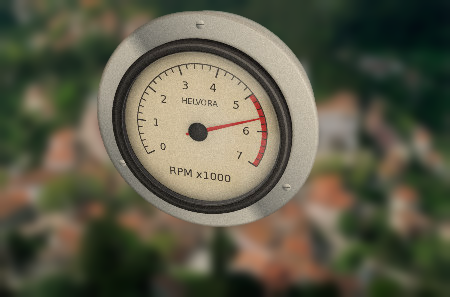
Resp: 5600 rpm
